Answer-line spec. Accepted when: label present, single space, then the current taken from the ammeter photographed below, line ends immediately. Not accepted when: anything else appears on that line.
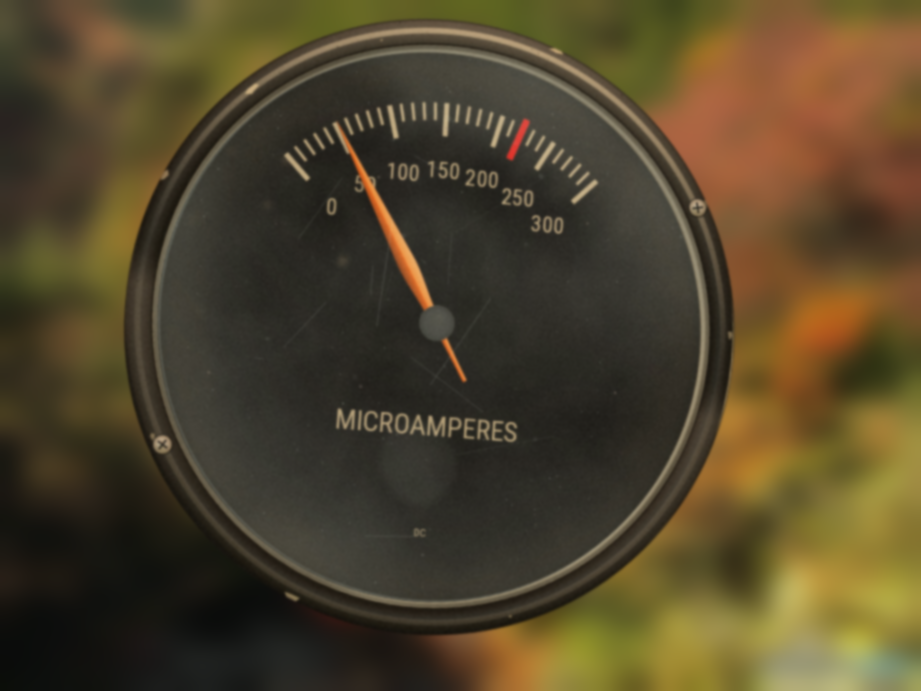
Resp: 50 µA
